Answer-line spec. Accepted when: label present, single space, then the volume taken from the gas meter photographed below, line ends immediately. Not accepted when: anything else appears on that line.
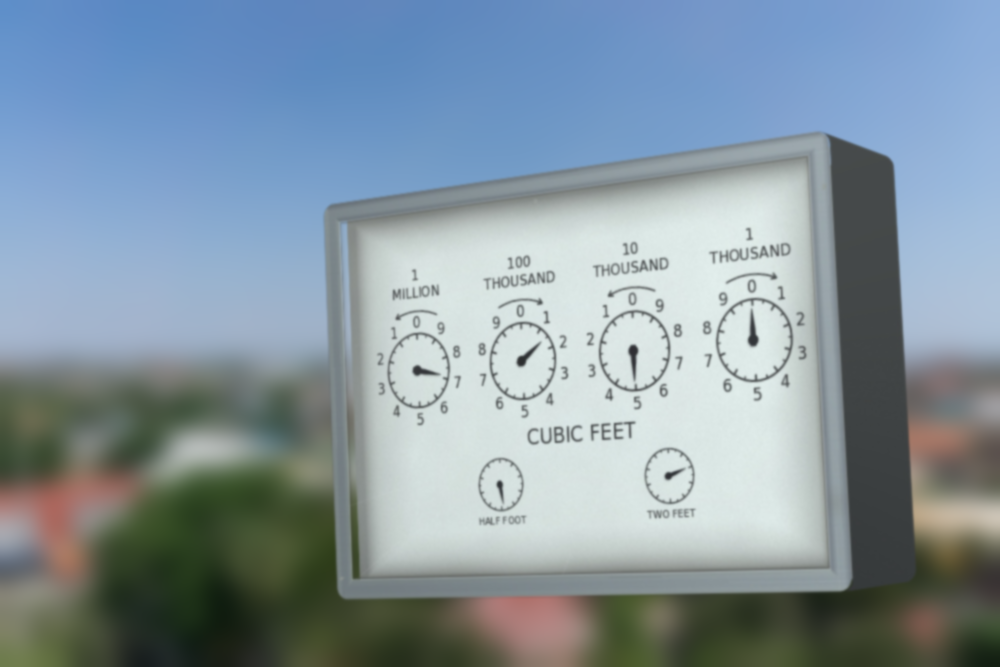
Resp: 715000 ft³
